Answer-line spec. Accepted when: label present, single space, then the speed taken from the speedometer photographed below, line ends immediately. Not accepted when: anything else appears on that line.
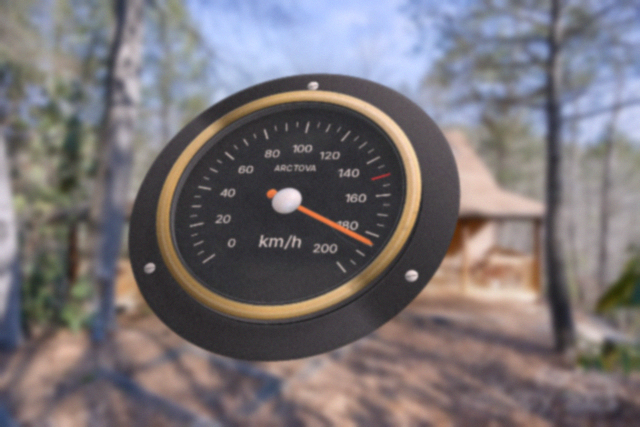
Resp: 185 km/h
